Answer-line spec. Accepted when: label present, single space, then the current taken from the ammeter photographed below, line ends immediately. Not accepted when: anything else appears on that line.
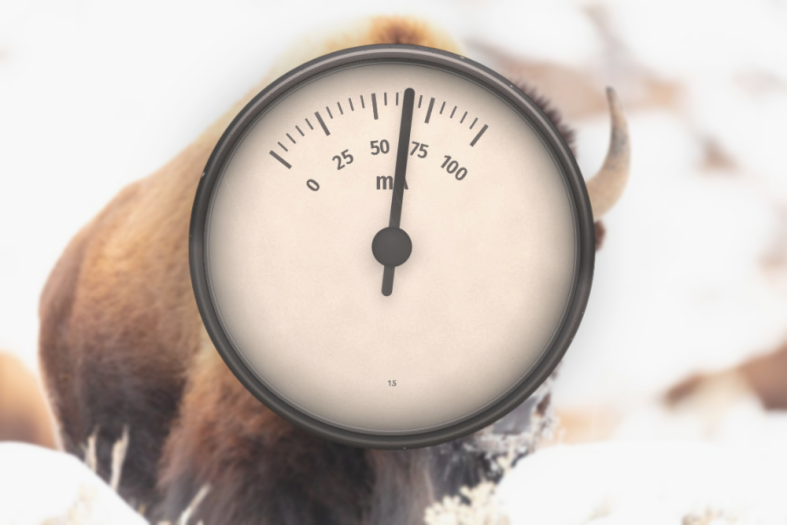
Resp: 65 mA
